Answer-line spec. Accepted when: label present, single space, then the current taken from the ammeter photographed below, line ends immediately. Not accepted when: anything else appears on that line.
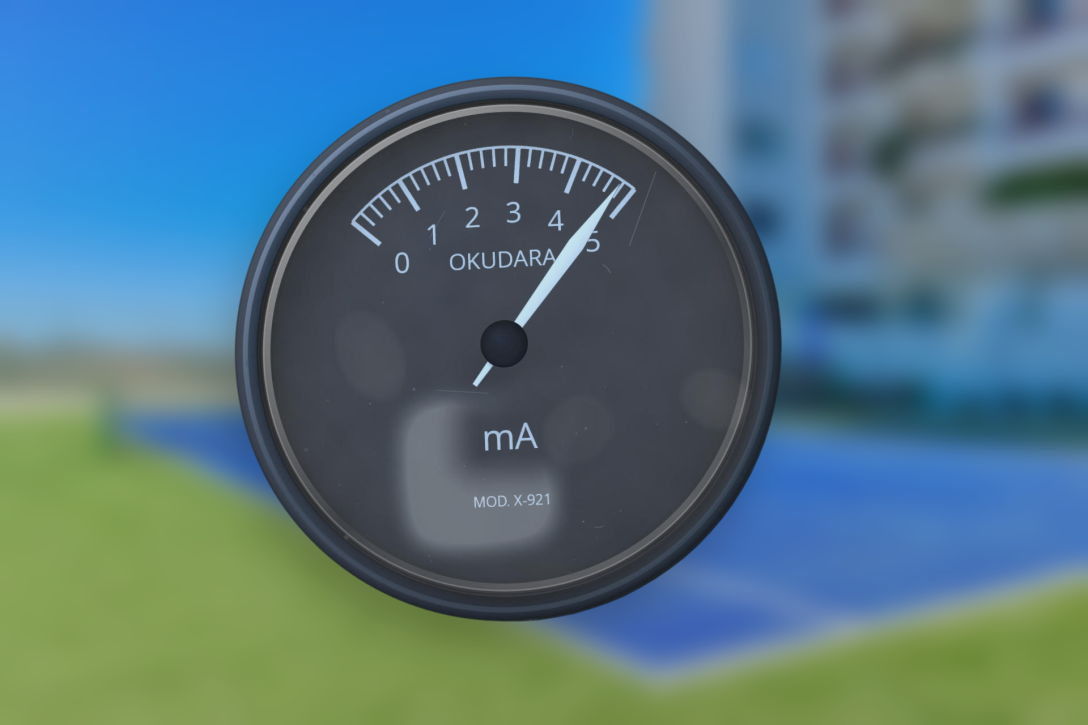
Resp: 4.8 mA
